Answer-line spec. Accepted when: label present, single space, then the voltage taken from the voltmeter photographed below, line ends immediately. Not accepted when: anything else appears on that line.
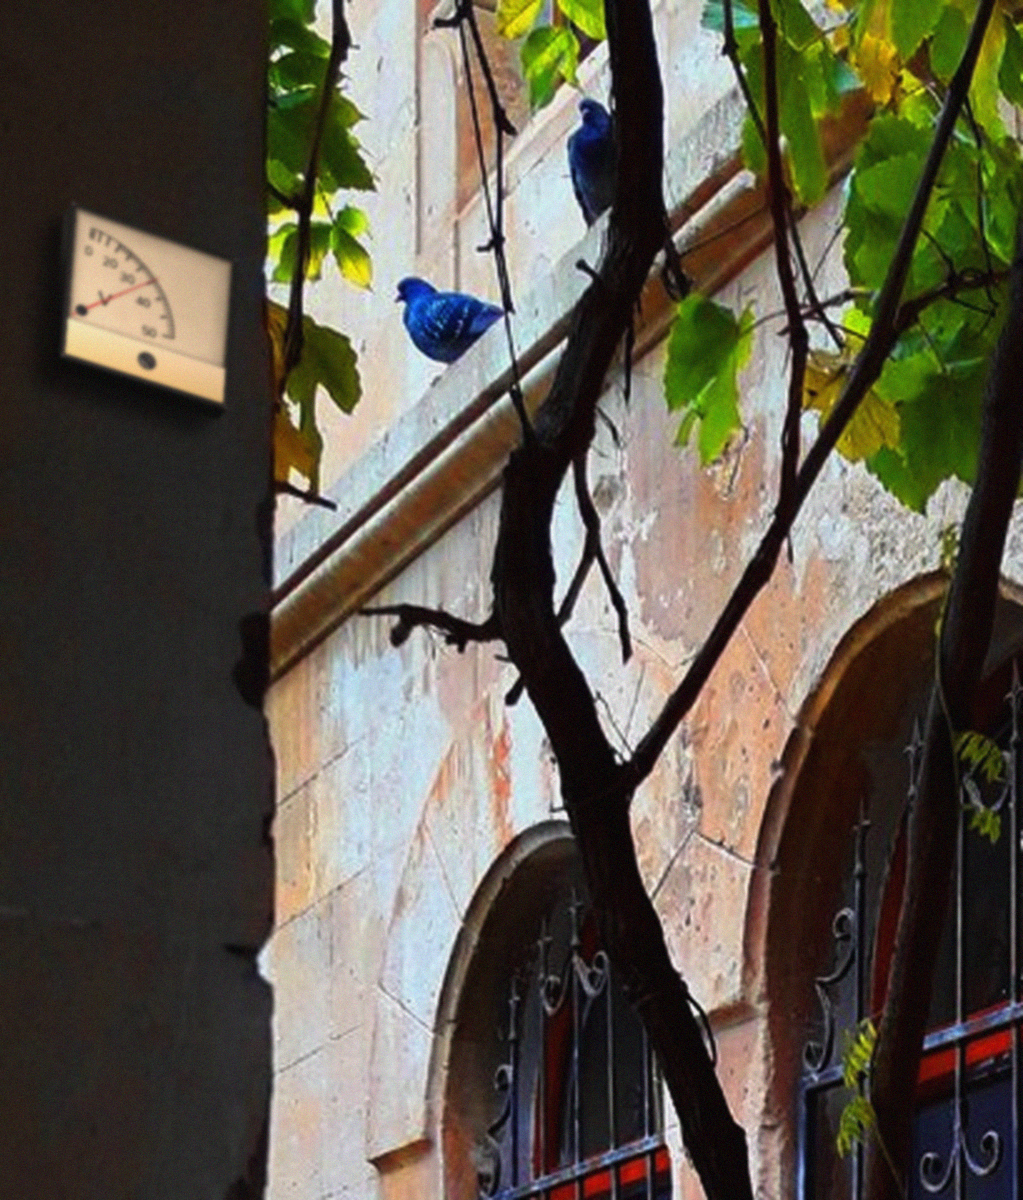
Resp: 35 V
